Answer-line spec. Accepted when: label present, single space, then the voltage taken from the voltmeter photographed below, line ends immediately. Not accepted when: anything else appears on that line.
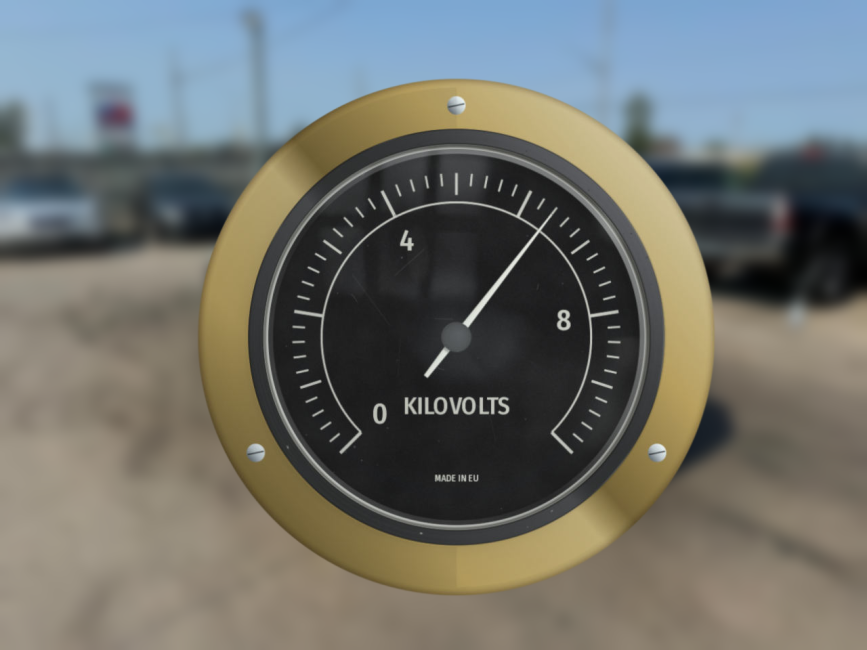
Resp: 6.4 kV
